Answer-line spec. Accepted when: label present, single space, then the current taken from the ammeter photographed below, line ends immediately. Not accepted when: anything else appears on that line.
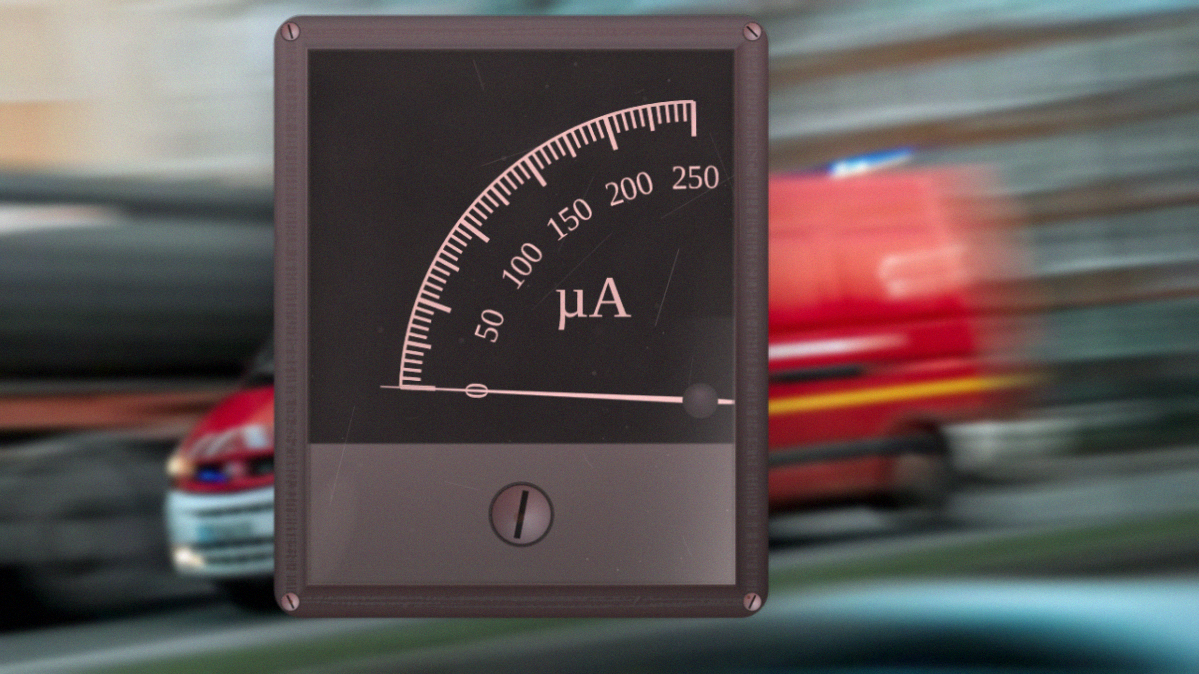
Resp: 0 µA
